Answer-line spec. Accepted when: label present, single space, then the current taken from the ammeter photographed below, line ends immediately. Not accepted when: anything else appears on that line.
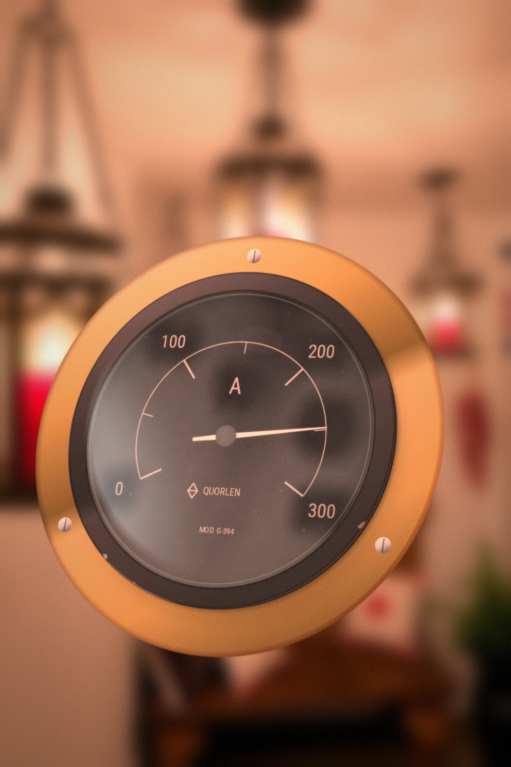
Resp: 250 A
